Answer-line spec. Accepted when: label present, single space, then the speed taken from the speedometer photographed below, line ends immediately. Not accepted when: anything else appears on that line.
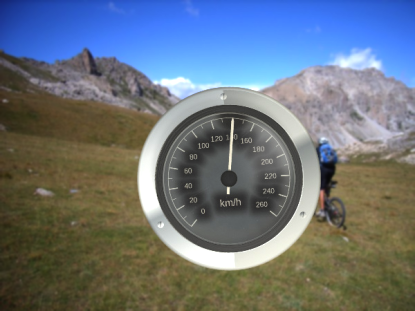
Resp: 140 km/h
